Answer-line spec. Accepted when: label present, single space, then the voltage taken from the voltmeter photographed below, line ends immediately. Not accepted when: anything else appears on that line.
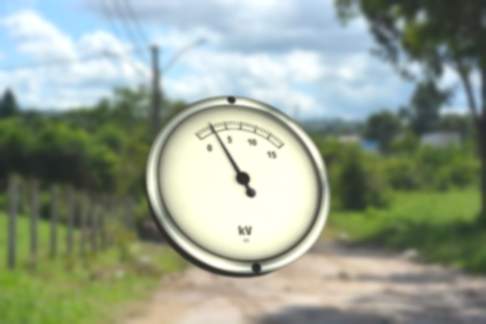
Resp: 2.5 kV
